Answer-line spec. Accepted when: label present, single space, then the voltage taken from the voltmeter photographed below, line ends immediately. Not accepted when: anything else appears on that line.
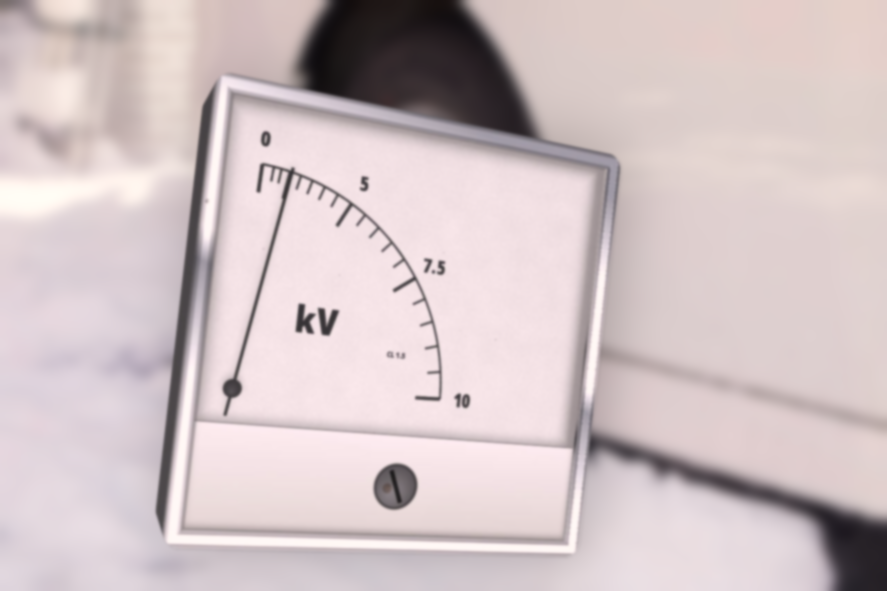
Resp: 2.5 kV
